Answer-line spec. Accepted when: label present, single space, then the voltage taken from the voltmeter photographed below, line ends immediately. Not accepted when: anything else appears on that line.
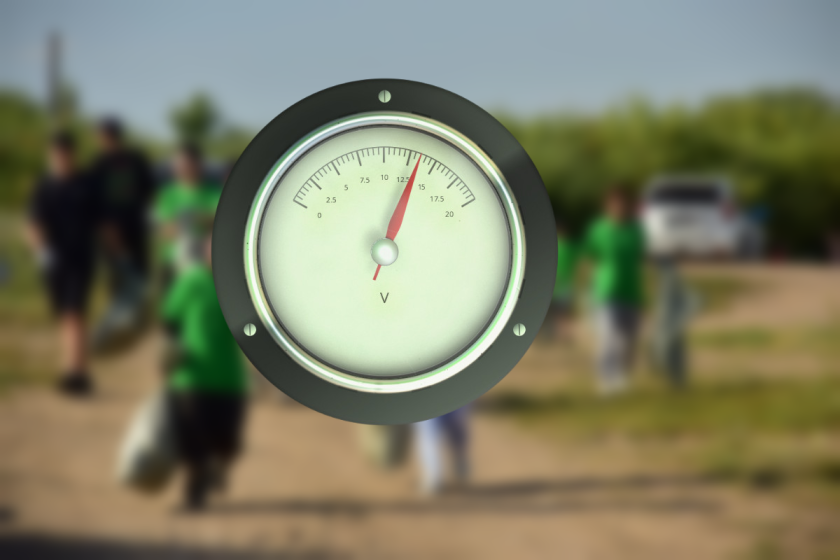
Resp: 13.5 V
